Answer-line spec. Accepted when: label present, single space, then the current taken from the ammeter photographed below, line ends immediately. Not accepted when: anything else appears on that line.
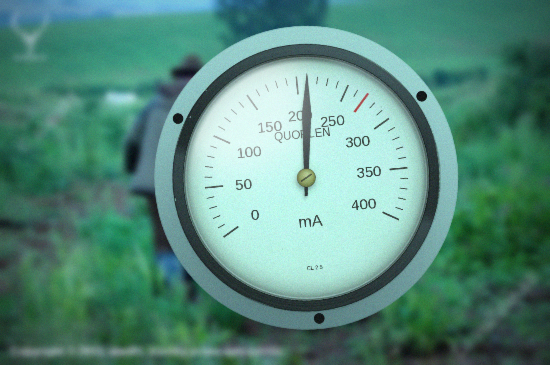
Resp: 210 mA
